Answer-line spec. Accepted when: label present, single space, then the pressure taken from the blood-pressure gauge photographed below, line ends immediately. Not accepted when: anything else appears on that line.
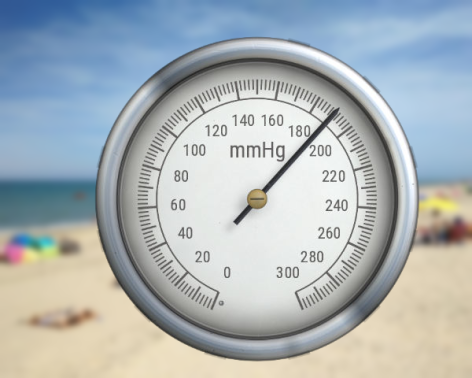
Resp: 190 mmHg
